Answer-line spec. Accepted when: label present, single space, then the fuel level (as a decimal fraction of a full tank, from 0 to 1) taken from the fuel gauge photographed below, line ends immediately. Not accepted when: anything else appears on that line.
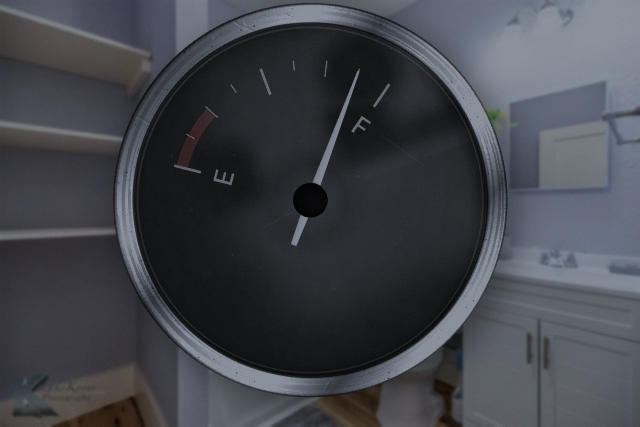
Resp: 0.875
